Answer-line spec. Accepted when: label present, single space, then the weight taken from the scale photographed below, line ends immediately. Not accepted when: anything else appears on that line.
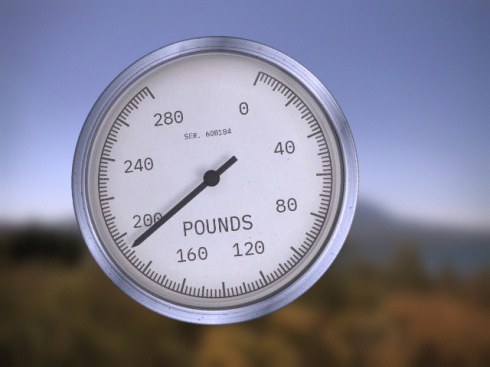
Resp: 192 lb
